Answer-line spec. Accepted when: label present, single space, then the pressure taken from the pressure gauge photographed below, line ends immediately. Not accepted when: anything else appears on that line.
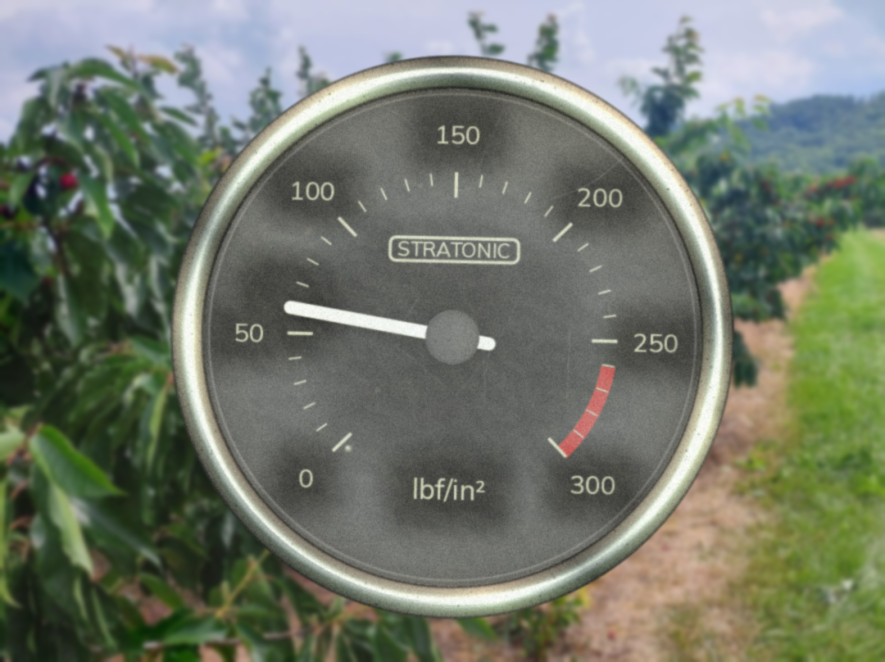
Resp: 60 psi
